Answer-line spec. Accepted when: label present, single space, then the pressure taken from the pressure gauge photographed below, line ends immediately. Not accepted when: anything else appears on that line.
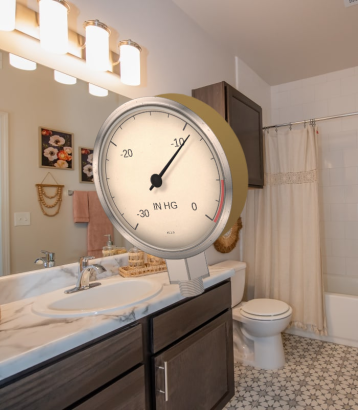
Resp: -9 inHg
